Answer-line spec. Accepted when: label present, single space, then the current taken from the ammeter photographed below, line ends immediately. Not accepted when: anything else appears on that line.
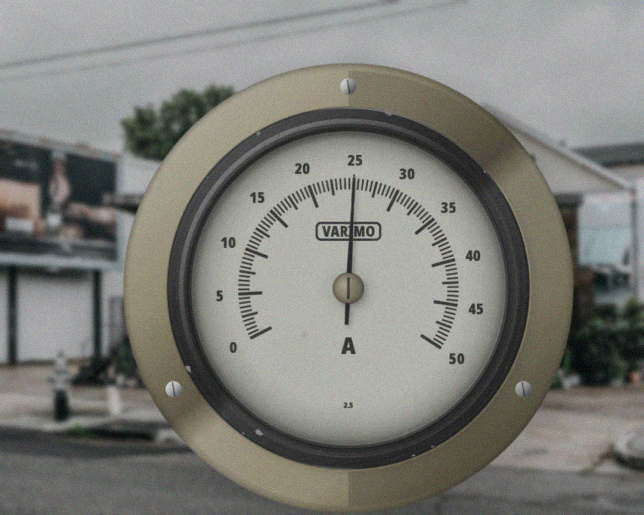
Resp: 25 A
